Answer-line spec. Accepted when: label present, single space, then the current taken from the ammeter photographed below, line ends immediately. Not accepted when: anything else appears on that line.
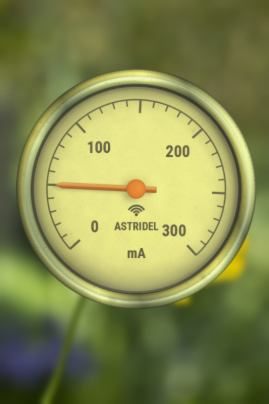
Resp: 50 mA
